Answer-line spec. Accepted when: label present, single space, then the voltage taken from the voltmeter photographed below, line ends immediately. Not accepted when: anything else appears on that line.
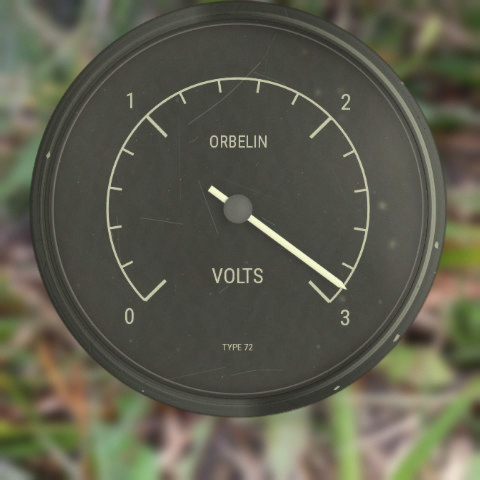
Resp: 2.9 V
